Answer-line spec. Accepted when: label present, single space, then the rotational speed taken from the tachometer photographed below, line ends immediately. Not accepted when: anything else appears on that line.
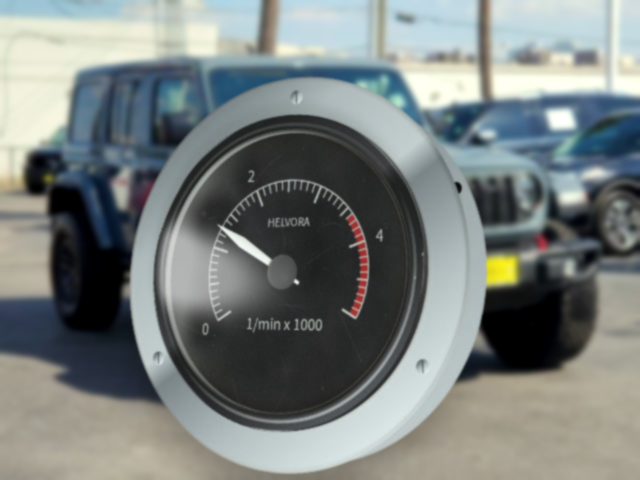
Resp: 1300 rpm
